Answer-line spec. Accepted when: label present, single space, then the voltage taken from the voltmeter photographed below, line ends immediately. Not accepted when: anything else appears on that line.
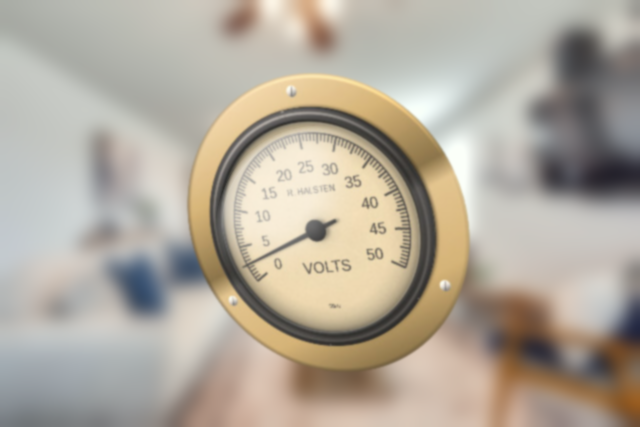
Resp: 2.5 V
